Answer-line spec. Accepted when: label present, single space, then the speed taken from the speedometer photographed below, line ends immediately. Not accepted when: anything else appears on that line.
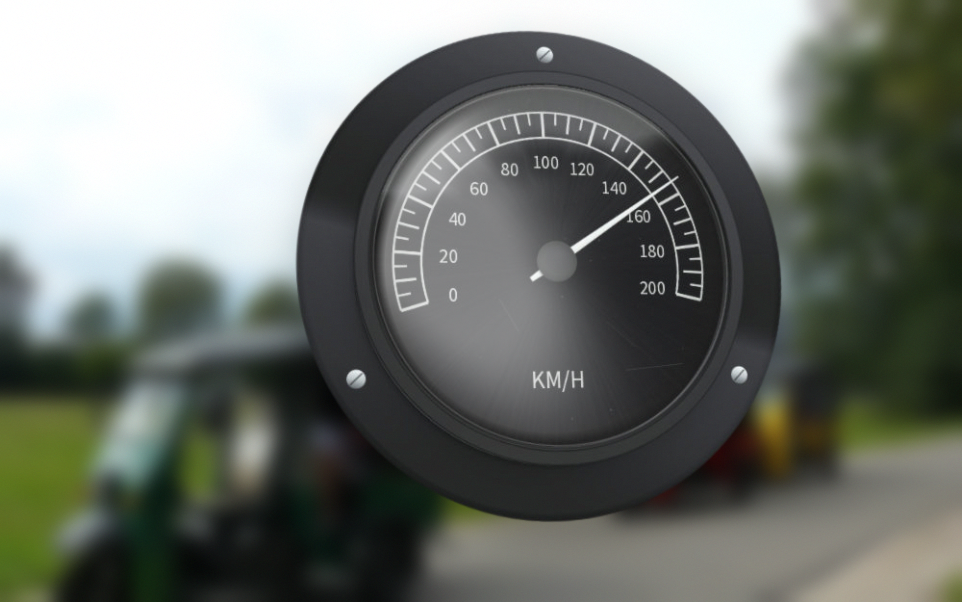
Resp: 155 km/h
